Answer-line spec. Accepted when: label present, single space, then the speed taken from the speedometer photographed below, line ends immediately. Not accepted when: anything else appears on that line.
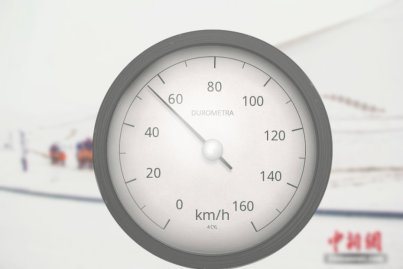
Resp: 55 km/h
